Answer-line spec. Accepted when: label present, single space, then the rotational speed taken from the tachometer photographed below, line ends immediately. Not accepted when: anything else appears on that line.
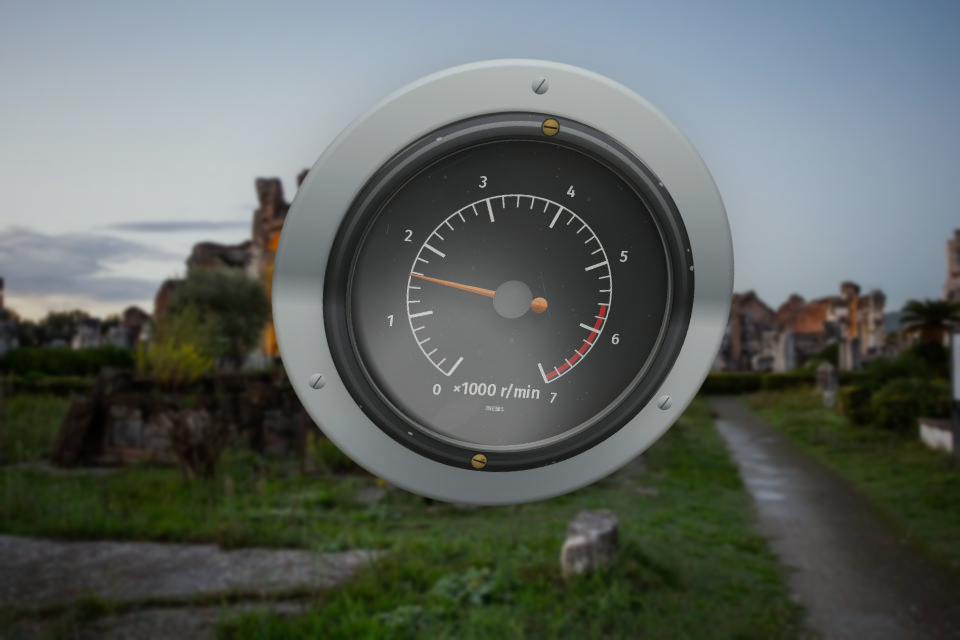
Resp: 1600 rpm
